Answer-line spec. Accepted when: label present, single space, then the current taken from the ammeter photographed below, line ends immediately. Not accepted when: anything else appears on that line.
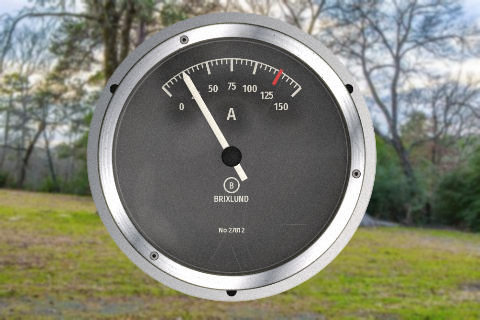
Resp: 25 A
